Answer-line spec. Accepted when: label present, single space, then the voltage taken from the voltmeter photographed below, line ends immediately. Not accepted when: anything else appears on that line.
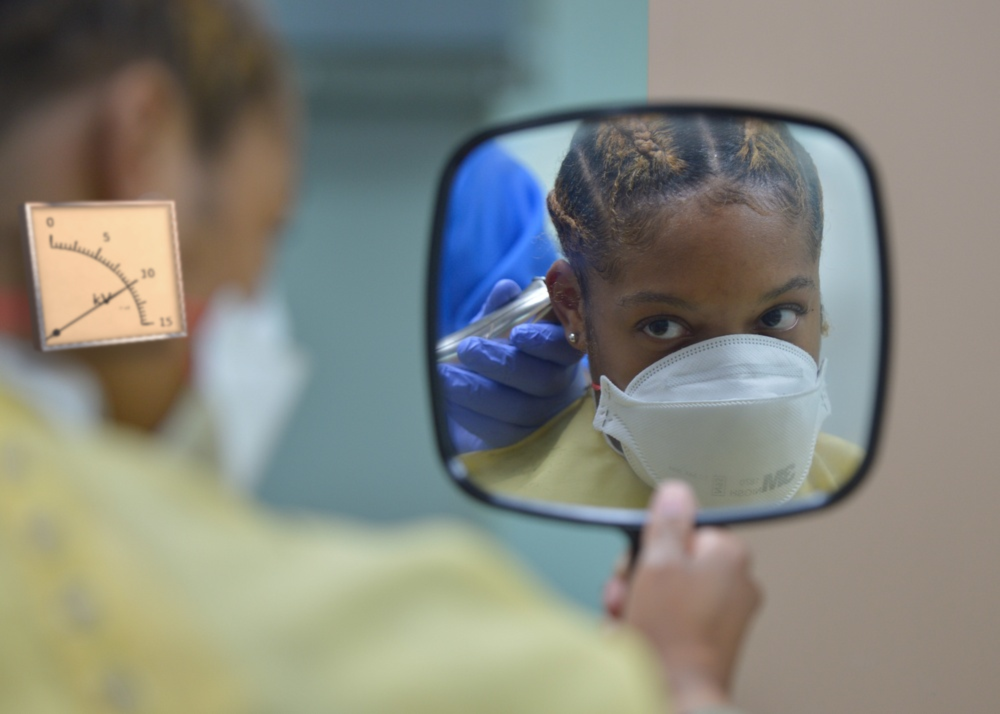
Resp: 10 kV
